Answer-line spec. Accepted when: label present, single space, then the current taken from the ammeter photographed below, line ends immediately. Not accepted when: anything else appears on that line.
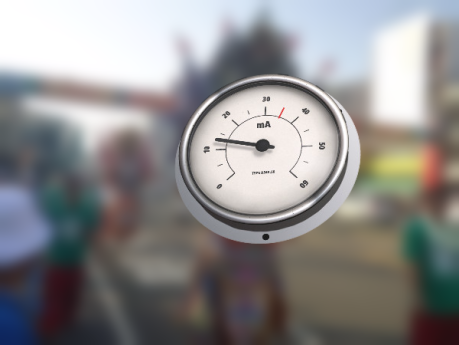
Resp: 12.5 mA
